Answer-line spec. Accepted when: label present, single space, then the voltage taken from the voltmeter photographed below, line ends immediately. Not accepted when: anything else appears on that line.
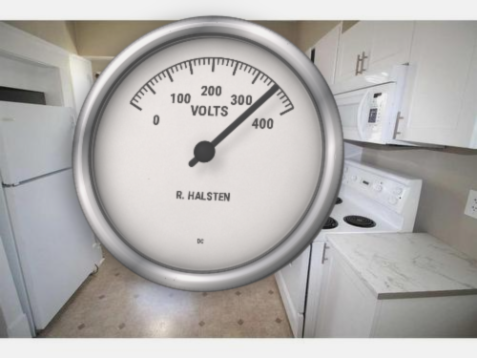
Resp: 350 V
